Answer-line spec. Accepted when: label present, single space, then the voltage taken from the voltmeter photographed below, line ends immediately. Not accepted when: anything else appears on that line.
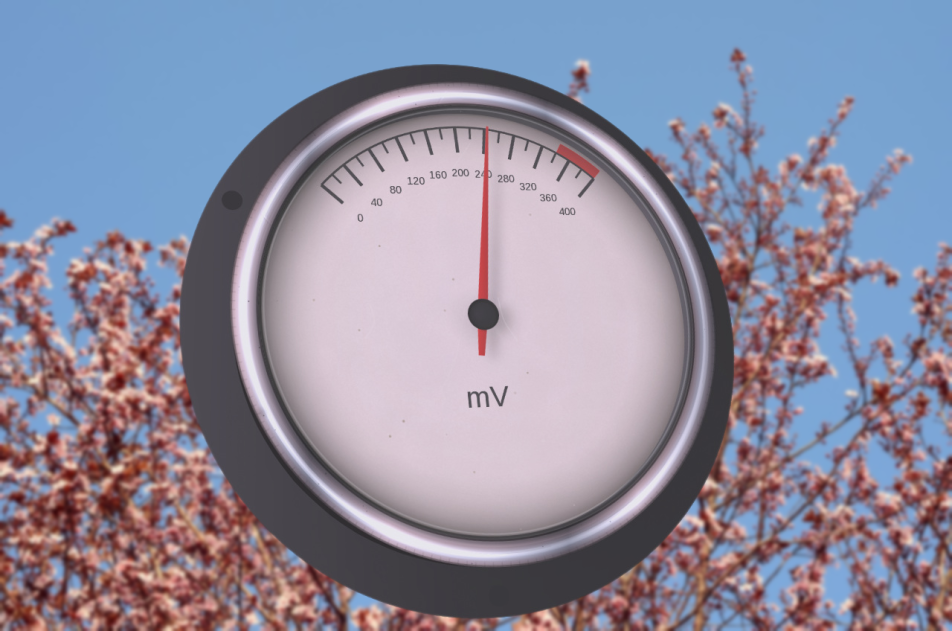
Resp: 240 mV
